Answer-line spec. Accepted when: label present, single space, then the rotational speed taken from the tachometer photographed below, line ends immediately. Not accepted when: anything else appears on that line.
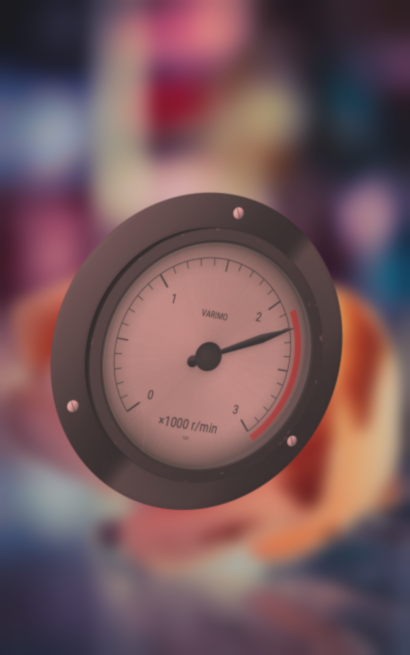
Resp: 2200 rpm
